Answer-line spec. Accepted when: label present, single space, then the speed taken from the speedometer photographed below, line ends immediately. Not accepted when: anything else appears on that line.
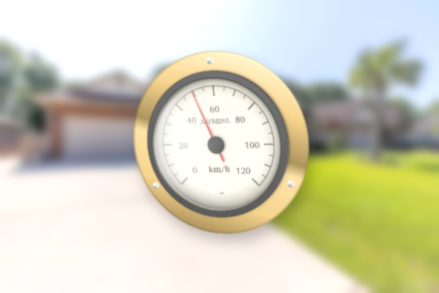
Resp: 50 km/h
